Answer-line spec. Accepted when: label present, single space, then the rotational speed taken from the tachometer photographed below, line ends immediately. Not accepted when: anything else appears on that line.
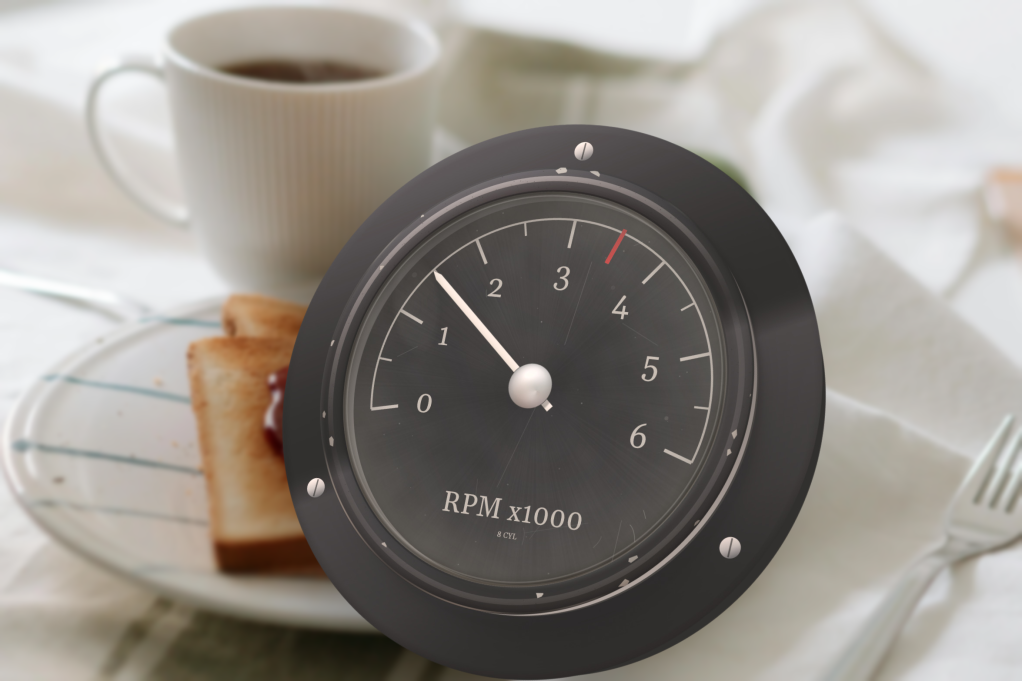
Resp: 1500 rpm
